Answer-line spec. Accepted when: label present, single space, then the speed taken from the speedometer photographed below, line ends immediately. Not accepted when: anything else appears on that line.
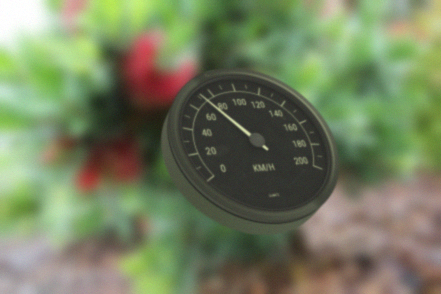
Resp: 70 km/h
